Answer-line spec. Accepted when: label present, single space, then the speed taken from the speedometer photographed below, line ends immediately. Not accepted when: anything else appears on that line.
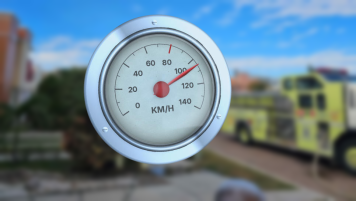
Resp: 105 km/h
